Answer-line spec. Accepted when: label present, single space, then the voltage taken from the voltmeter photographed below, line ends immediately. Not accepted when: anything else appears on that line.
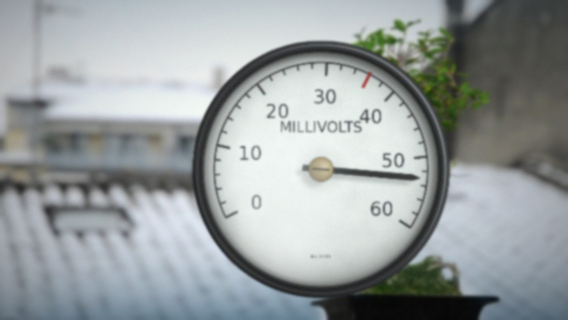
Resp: 53 mV
